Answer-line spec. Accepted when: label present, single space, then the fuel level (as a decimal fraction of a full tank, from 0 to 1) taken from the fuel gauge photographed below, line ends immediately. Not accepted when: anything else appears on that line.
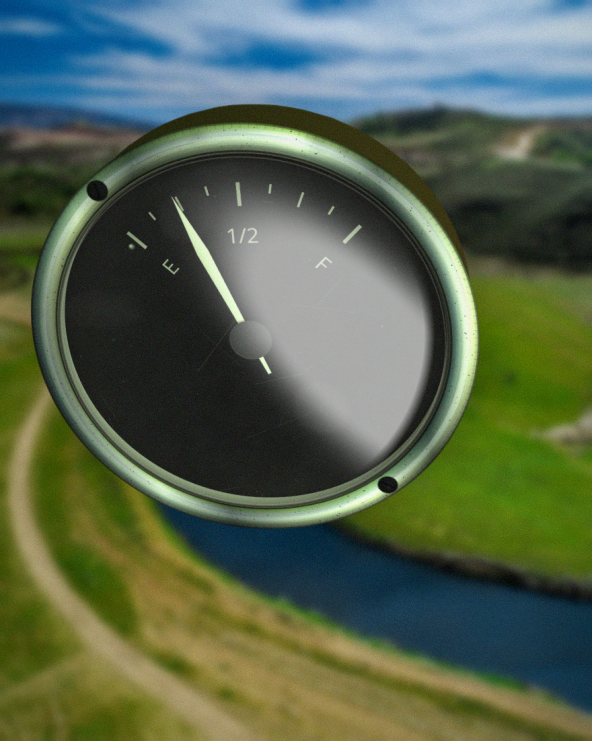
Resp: 0.25
